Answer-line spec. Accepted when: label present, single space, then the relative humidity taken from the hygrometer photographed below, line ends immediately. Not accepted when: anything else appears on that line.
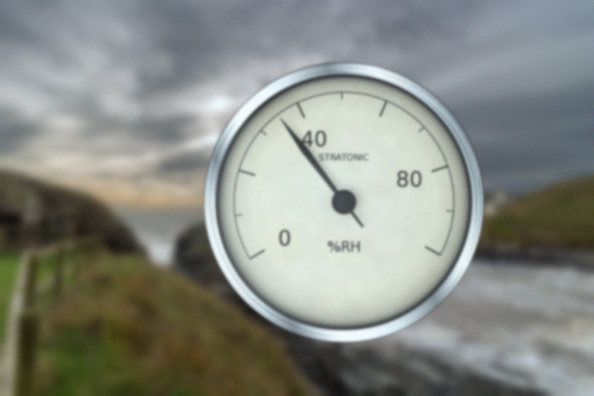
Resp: 35 %
